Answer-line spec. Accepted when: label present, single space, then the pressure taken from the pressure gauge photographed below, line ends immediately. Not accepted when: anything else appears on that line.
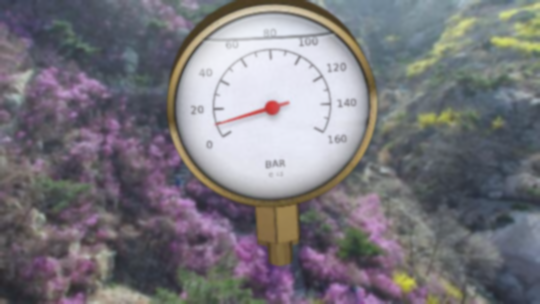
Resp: 10 bar
